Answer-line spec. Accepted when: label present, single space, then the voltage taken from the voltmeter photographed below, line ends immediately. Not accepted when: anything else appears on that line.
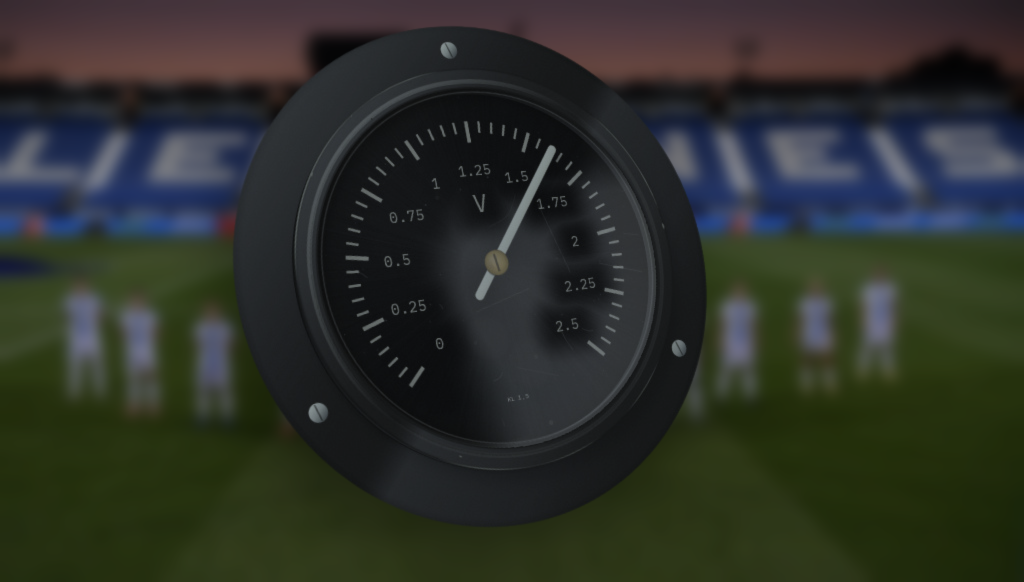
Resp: 1.6 V
